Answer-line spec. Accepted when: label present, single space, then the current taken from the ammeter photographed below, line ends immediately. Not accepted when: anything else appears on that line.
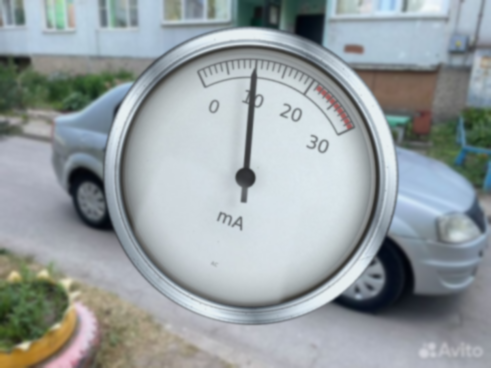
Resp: 10 mA
